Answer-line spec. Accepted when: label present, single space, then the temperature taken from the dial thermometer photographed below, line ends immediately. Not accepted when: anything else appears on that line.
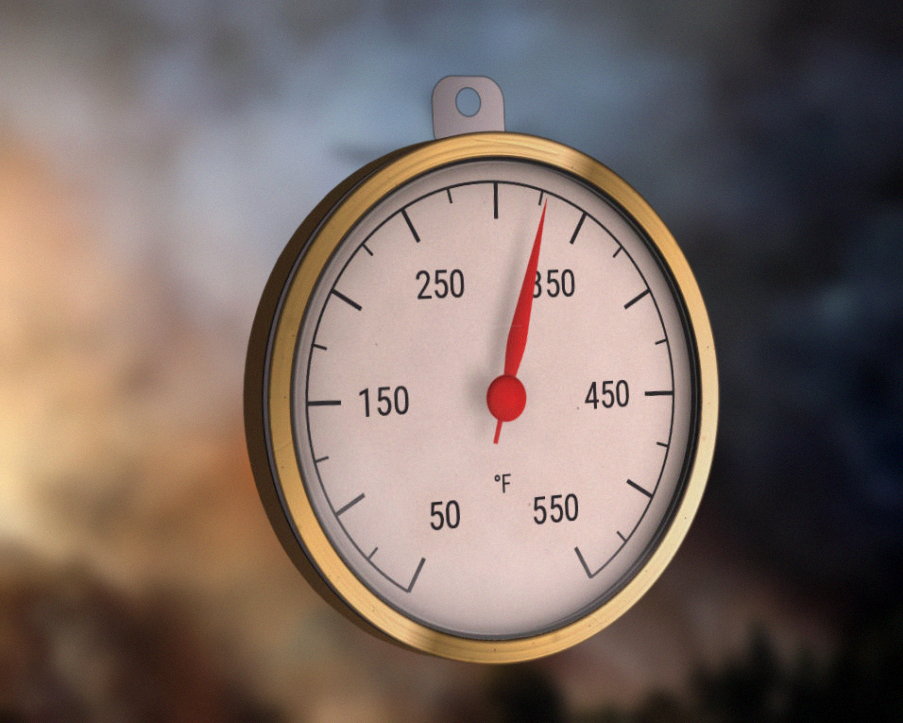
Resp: 325 °F
